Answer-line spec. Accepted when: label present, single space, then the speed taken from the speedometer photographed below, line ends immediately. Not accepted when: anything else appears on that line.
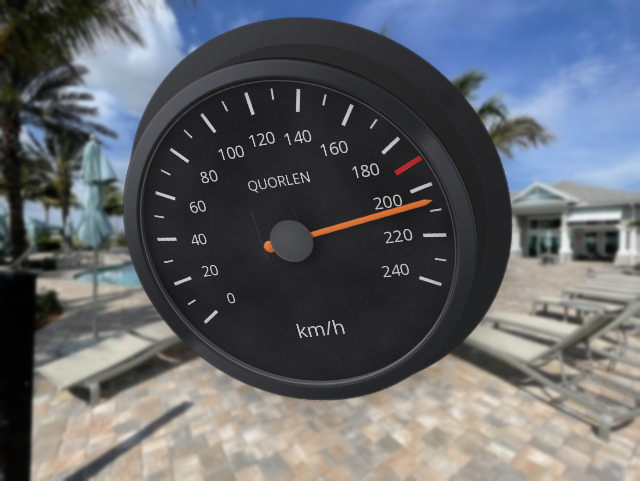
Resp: 205 km/h
